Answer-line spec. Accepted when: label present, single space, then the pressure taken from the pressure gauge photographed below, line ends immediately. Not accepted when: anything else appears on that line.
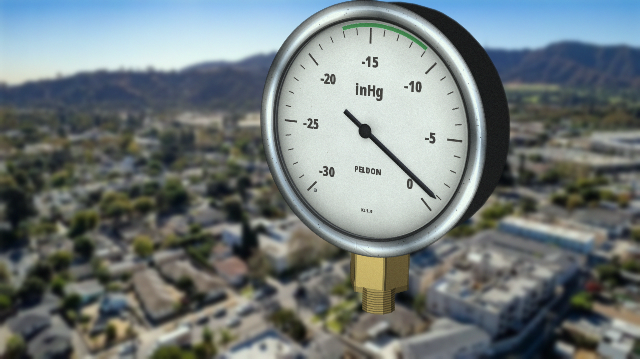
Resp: -1 inHg
